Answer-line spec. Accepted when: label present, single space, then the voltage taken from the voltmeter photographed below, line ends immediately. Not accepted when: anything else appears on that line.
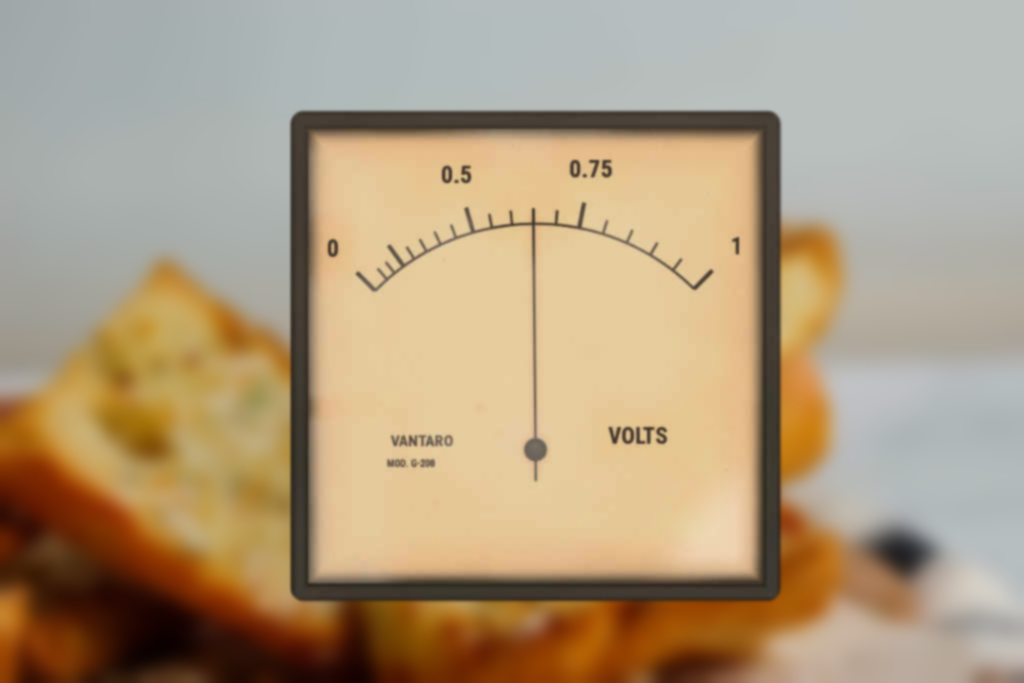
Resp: 0.65 V
